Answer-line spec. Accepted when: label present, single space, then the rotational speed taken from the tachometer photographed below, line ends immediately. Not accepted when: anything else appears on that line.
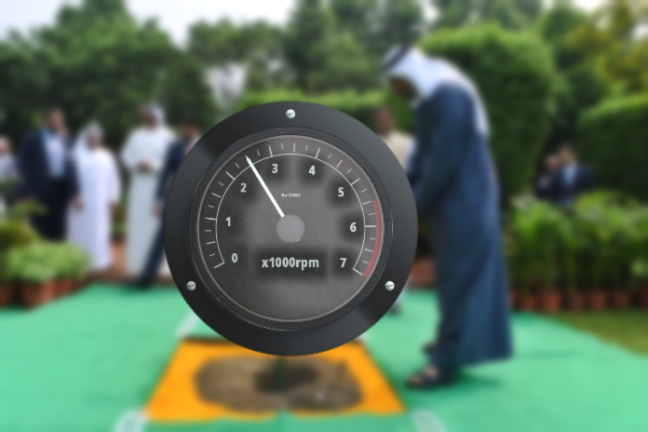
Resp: 2500 rpm
